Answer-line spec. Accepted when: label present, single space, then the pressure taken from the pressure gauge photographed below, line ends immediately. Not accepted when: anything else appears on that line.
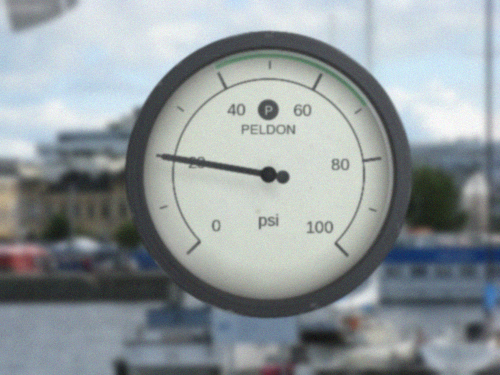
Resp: 20 psi
